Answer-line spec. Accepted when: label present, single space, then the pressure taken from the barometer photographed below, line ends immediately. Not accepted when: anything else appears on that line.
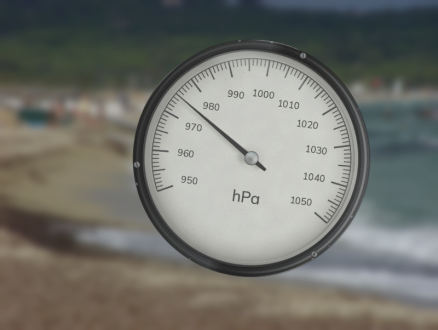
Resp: 975 hPa
